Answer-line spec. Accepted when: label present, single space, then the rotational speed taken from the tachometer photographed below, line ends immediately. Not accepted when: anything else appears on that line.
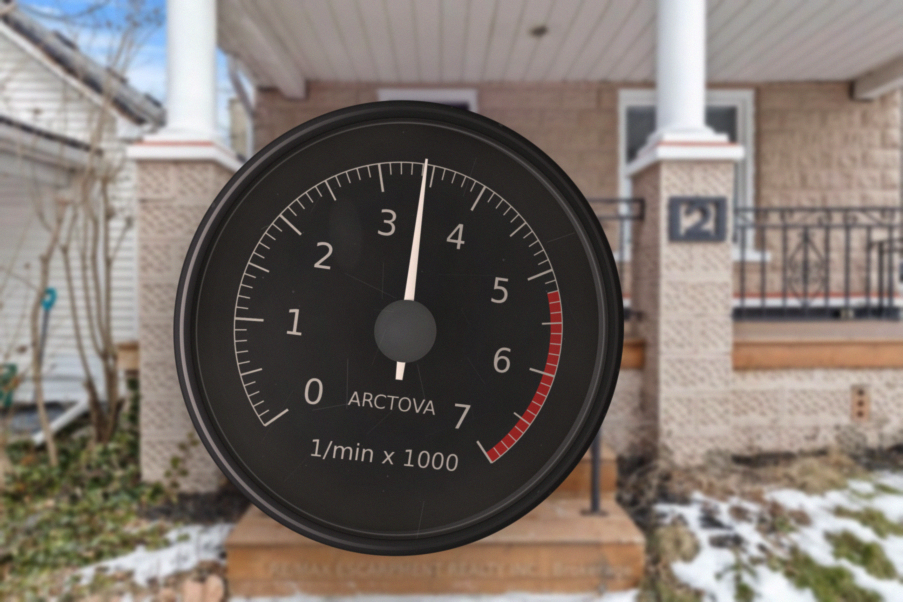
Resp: 3400 rpm
